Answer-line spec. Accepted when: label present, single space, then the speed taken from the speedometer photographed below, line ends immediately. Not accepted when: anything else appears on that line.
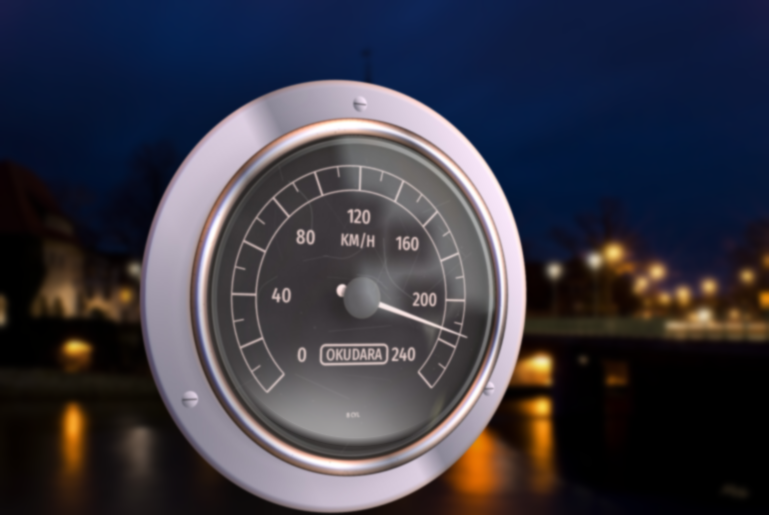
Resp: 215 km/h
